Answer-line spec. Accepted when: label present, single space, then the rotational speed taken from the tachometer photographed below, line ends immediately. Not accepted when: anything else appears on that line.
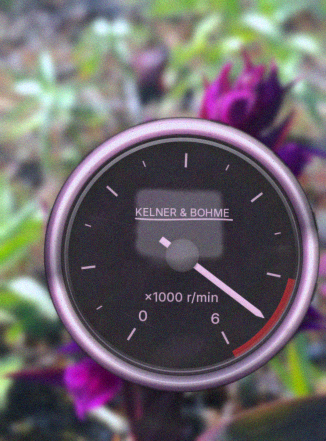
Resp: 5500 rpm
